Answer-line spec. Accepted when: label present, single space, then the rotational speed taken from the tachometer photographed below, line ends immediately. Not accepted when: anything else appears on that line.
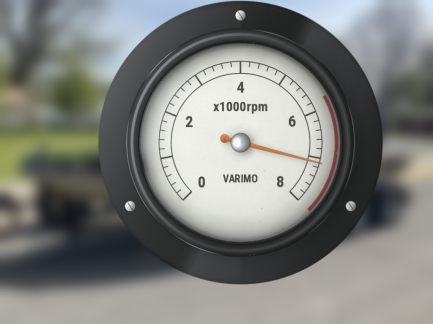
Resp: 7100 rpm
